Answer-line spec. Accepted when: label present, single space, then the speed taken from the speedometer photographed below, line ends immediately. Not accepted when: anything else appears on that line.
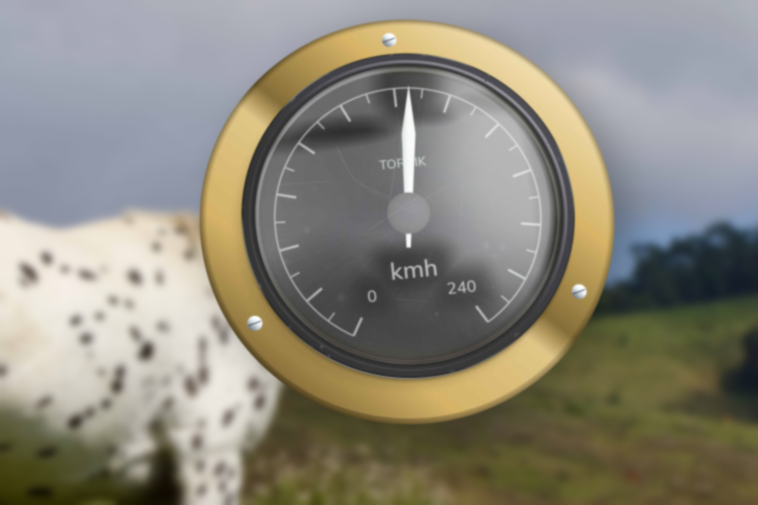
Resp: 125 km/h
